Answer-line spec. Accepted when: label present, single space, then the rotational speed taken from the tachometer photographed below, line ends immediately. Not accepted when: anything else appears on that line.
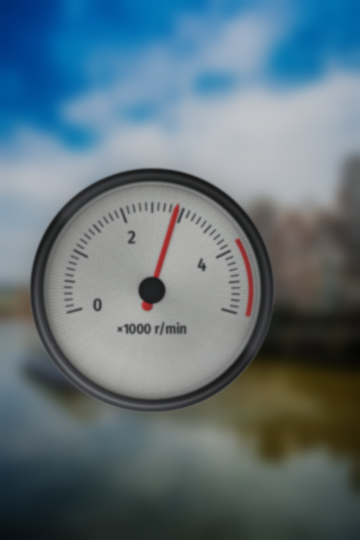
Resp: 2900 rpm
